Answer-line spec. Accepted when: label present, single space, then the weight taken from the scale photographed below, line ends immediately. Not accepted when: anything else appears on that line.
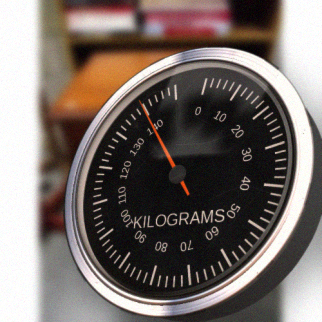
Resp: 140 kg
